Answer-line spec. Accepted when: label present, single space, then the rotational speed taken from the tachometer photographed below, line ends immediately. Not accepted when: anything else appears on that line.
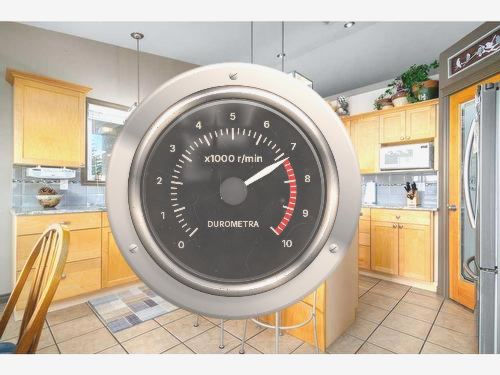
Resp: 7200 rpm
